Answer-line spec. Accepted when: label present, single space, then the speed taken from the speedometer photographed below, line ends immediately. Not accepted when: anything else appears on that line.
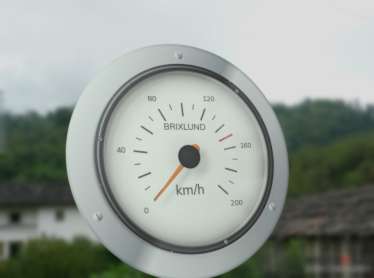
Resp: 0 km/h
